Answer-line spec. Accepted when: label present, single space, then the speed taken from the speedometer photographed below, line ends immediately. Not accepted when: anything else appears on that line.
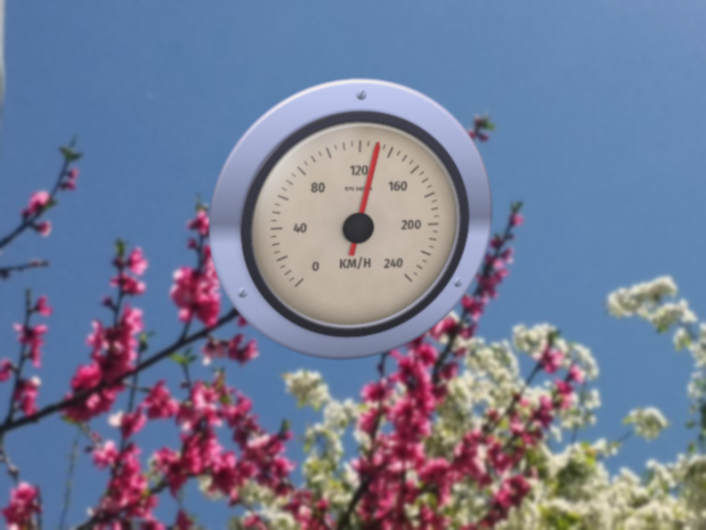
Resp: 130 km/h
